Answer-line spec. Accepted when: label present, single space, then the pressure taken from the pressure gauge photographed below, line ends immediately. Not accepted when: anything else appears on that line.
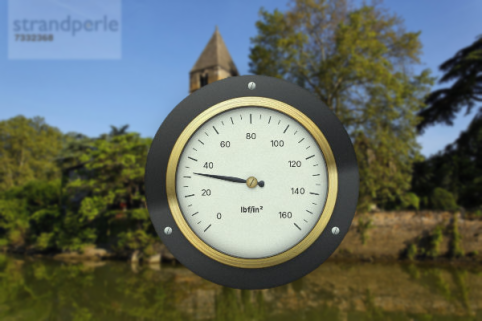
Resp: 32.5 psi
